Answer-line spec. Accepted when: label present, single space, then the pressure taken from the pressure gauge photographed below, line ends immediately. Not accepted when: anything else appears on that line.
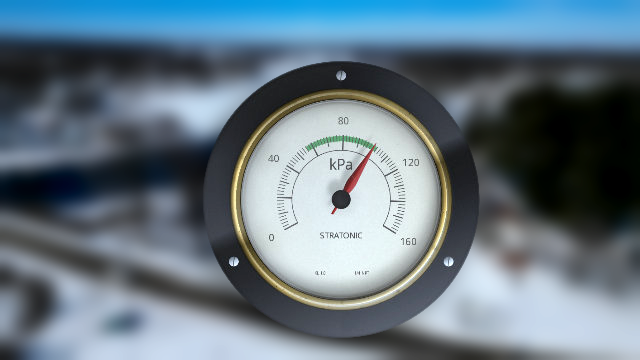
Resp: 100 kPa
